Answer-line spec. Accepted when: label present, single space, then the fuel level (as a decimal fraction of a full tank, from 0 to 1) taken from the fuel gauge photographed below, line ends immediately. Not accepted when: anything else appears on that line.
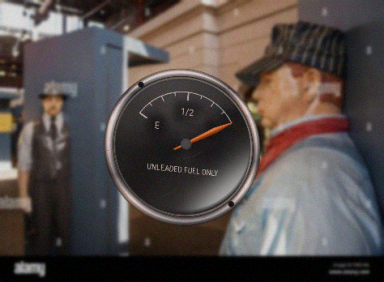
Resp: 1
